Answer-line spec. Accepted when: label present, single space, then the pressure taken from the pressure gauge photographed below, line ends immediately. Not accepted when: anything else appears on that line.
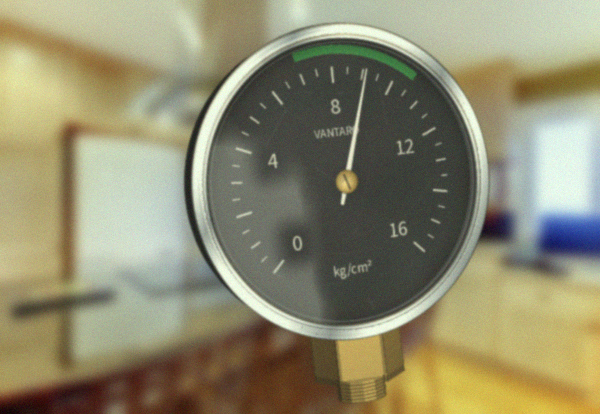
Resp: 9 kg/cm²
